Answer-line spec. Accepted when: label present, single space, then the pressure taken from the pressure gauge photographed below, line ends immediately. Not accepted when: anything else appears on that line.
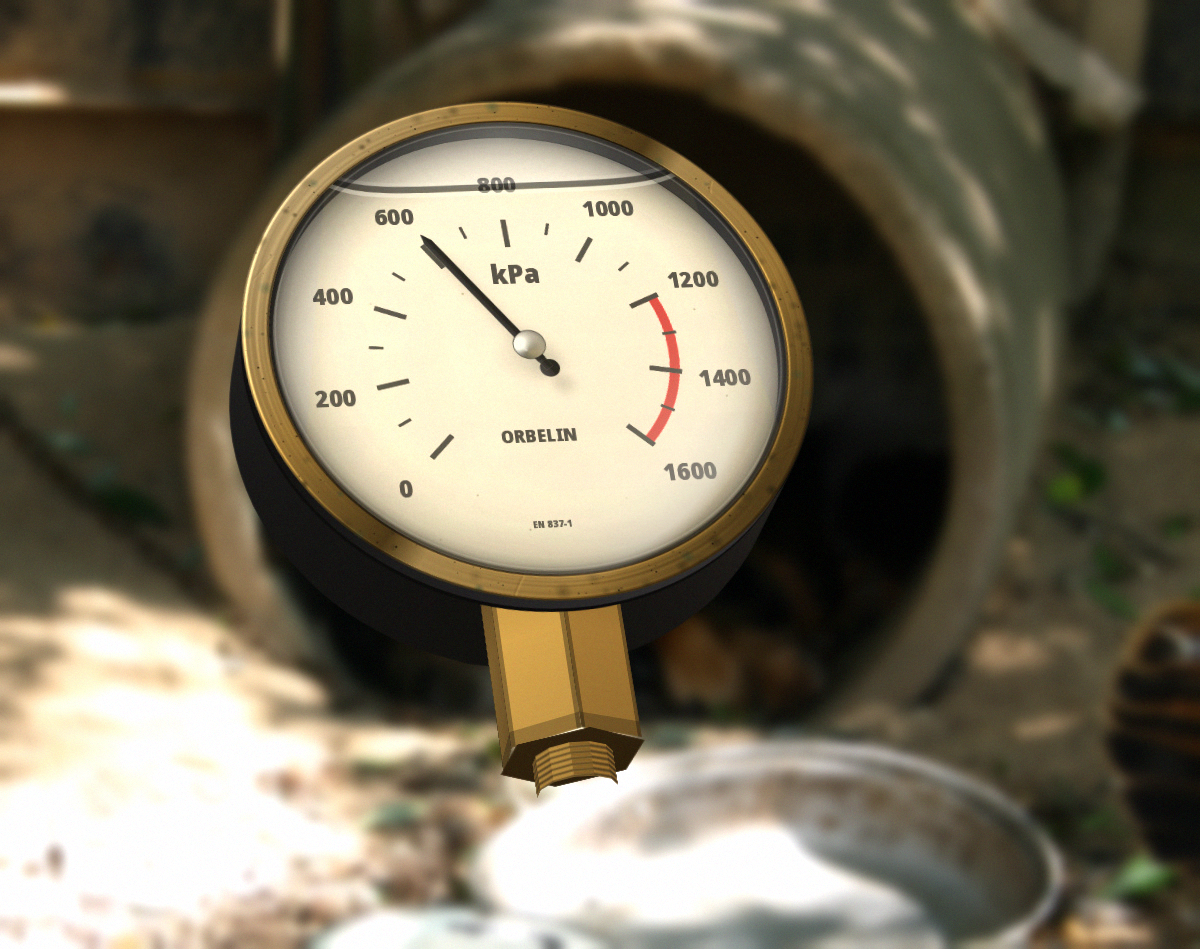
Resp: 600 kPa
